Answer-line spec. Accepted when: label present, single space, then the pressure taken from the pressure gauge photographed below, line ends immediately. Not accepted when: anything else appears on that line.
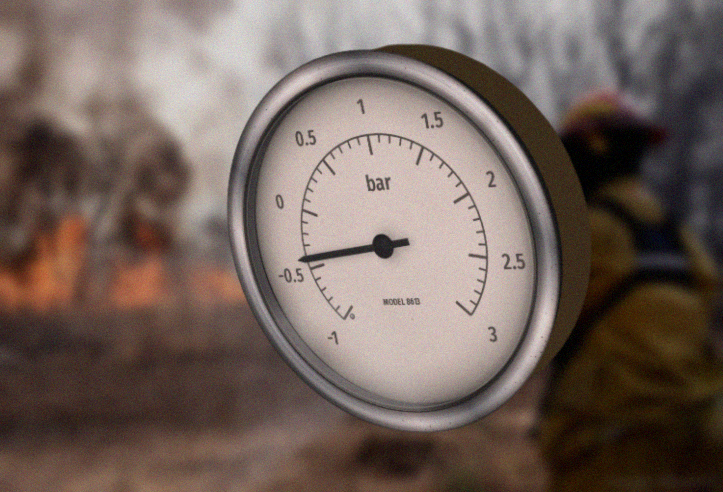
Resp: -0.4 bar
